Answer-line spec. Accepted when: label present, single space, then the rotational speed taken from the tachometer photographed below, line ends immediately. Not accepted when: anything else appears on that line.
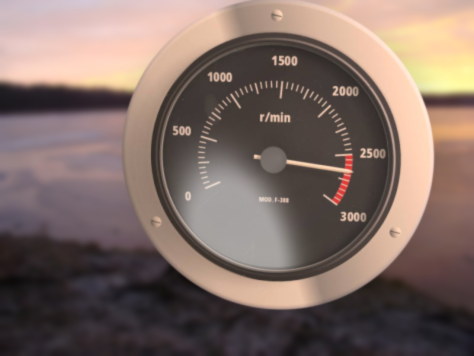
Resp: 2650 rpm
